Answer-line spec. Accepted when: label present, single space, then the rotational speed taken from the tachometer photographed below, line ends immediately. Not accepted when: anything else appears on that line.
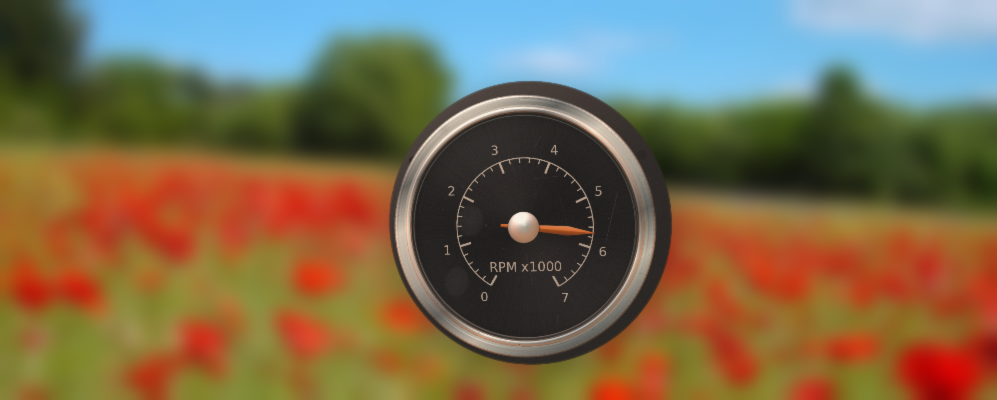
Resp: 5700 rpm
